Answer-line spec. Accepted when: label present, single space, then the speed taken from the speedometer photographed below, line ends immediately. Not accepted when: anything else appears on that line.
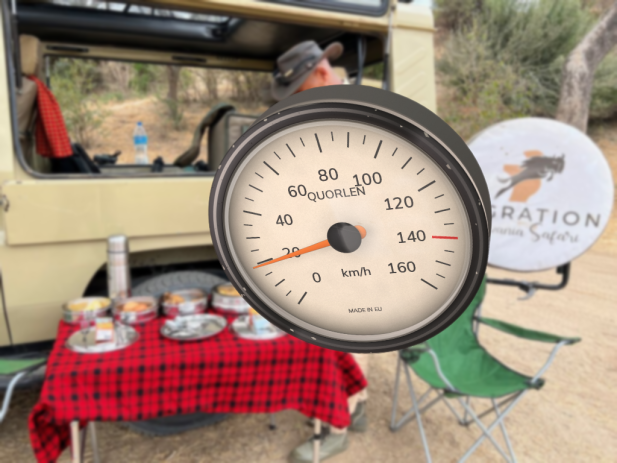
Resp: 20 km/h
